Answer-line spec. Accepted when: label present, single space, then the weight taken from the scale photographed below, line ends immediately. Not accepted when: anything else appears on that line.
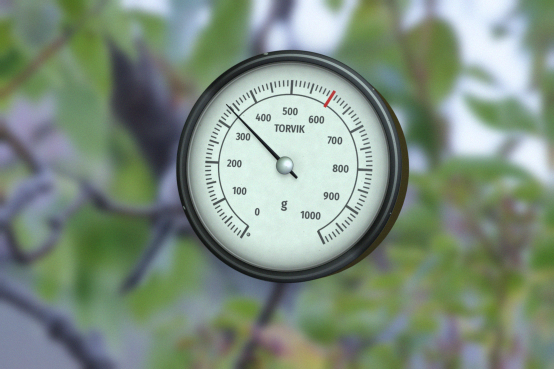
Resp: 340 g
